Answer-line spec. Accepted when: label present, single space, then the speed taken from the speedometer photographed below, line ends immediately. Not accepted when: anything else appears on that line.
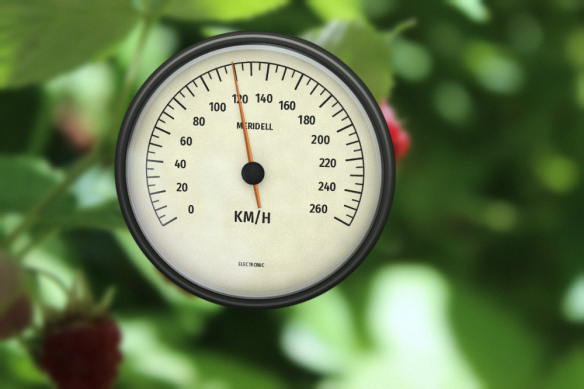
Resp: 120 km/h
